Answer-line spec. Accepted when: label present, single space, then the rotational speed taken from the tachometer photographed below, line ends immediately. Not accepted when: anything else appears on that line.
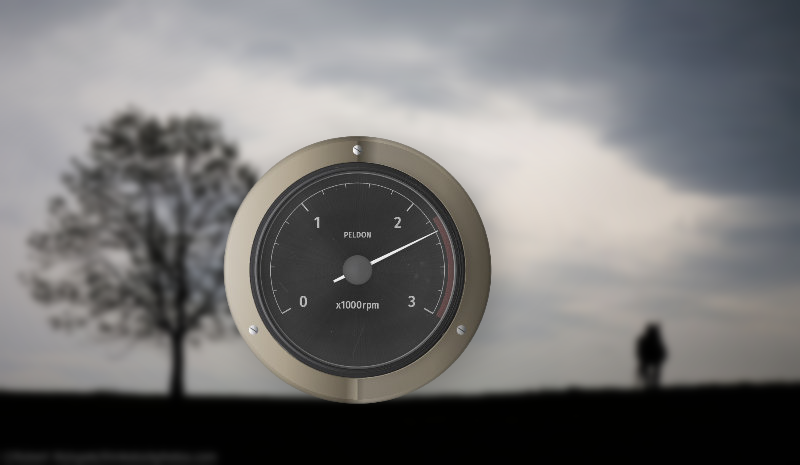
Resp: 2300 rpm
